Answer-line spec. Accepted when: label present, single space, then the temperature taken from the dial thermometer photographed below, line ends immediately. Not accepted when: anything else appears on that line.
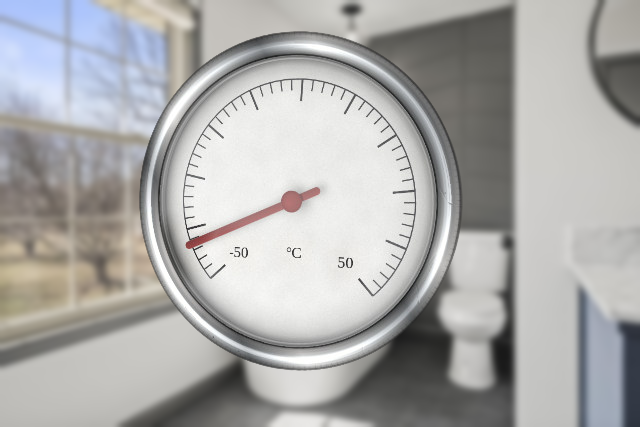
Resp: -43 °C
